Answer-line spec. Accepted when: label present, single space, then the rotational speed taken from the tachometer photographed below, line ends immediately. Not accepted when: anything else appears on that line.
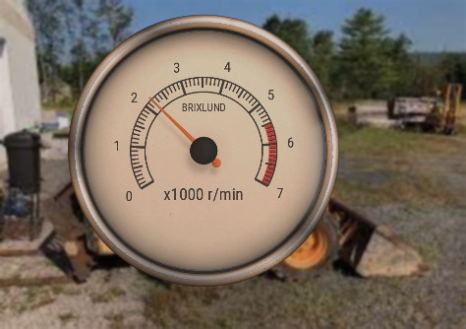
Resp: 2200 rpm
